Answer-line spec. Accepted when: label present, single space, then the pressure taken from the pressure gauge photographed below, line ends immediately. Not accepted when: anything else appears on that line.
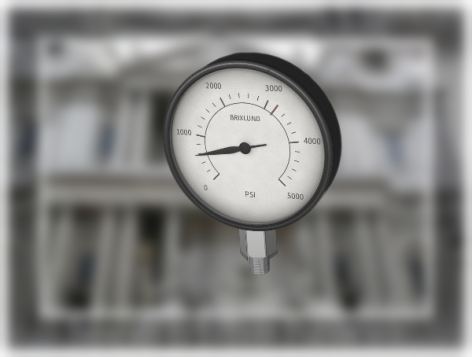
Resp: 600 psi
